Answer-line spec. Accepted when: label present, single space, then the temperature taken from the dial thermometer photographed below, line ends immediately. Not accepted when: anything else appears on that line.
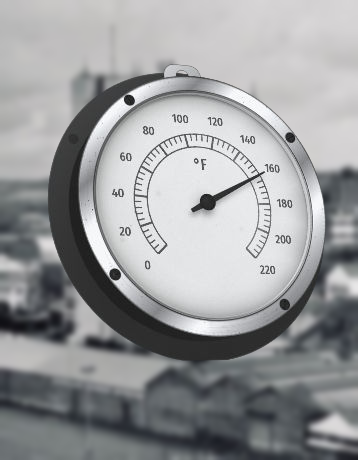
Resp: 160 °F
